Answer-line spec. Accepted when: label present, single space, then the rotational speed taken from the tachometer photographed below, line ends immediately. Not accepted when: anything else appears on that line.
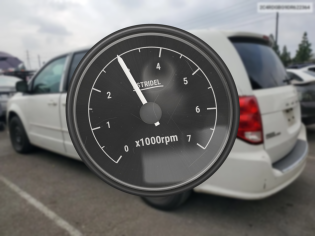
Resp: 3000 rpm
